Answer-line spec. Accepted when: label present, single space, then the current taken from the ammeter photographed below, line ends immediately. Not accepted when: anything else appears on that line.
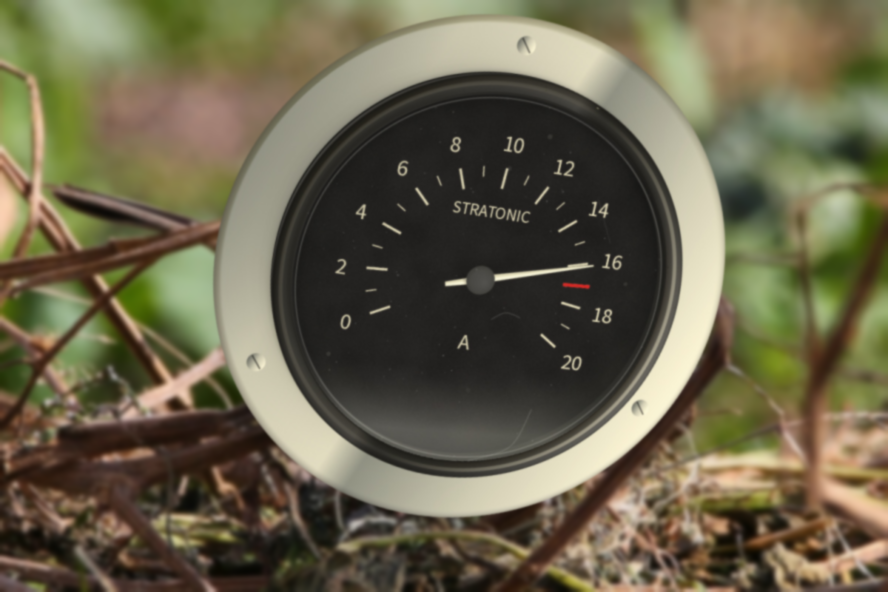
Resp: 16 A
